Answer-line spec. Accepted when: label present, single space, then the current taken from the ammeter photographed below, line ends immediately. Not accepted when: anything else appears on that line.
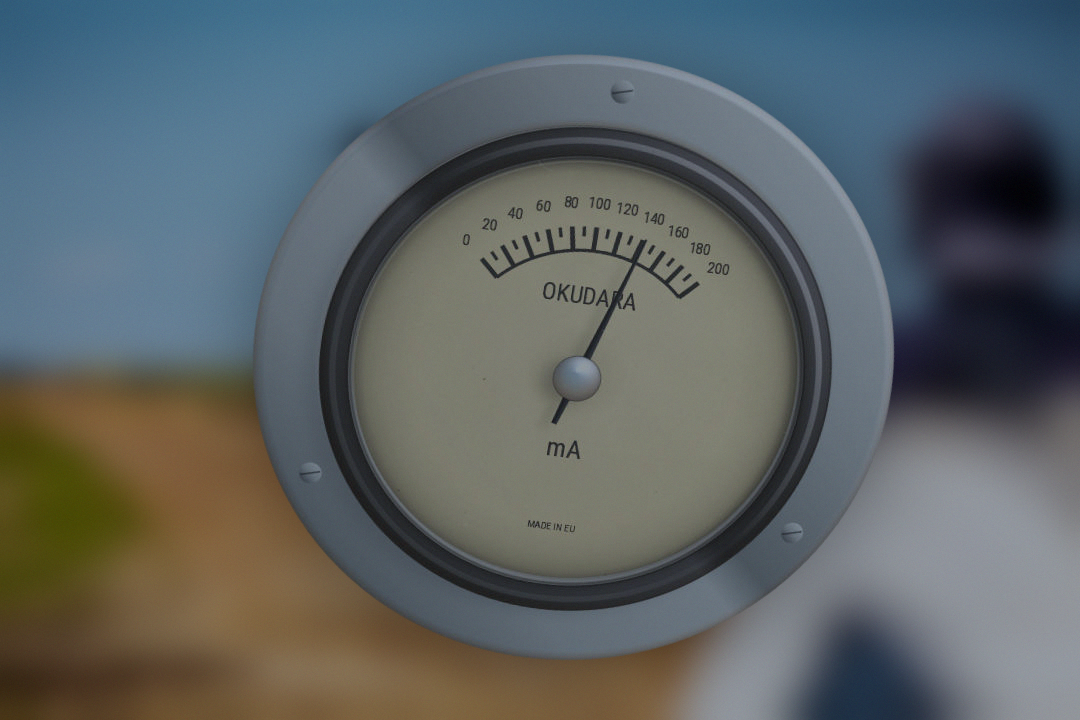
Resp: 140 mA
